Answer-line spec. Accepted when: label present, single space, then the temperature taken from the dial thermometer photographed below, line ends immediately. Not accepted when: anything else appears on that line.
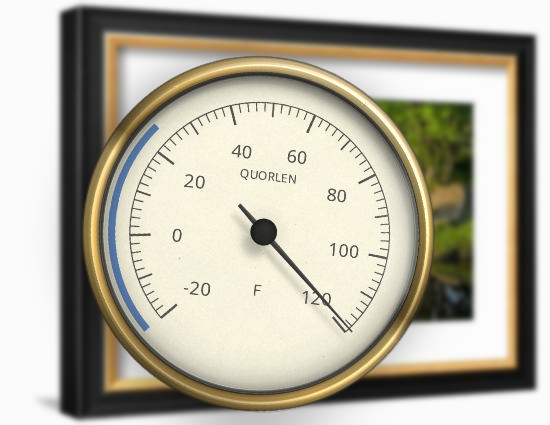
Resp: 119 °F
